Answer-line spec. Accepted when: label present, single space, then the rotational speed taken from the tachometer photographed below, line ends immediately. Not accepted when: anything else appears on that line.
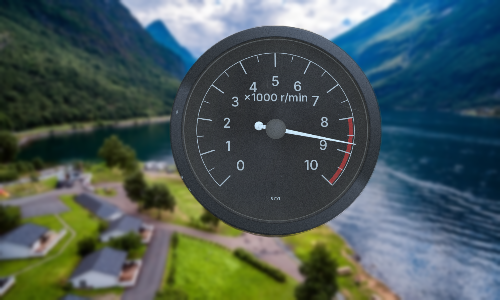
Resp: 8750 rpm
